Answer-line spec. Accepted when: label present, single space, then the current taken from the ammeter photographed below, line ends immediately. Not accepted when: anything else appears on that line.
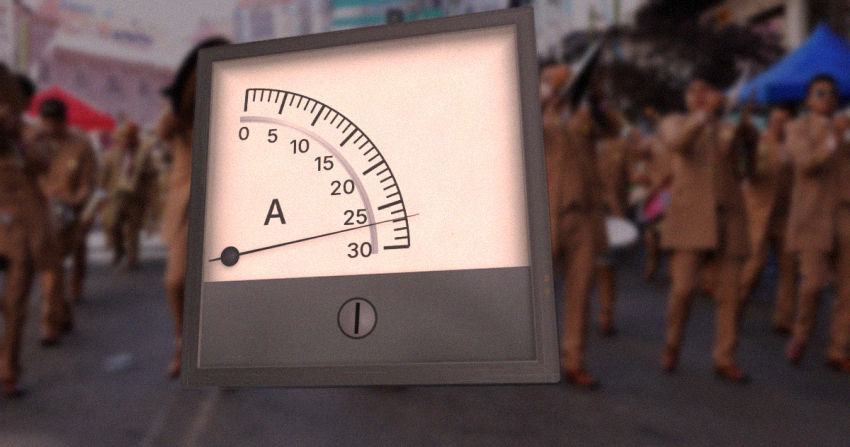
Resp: 27 A
